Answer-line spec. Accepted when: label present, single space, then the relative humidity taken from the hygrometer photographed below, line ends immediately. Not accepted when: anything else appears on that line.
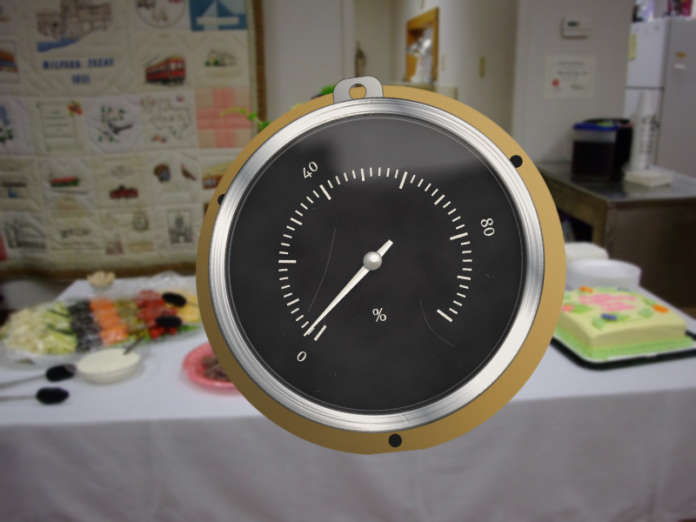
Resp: 2 %
